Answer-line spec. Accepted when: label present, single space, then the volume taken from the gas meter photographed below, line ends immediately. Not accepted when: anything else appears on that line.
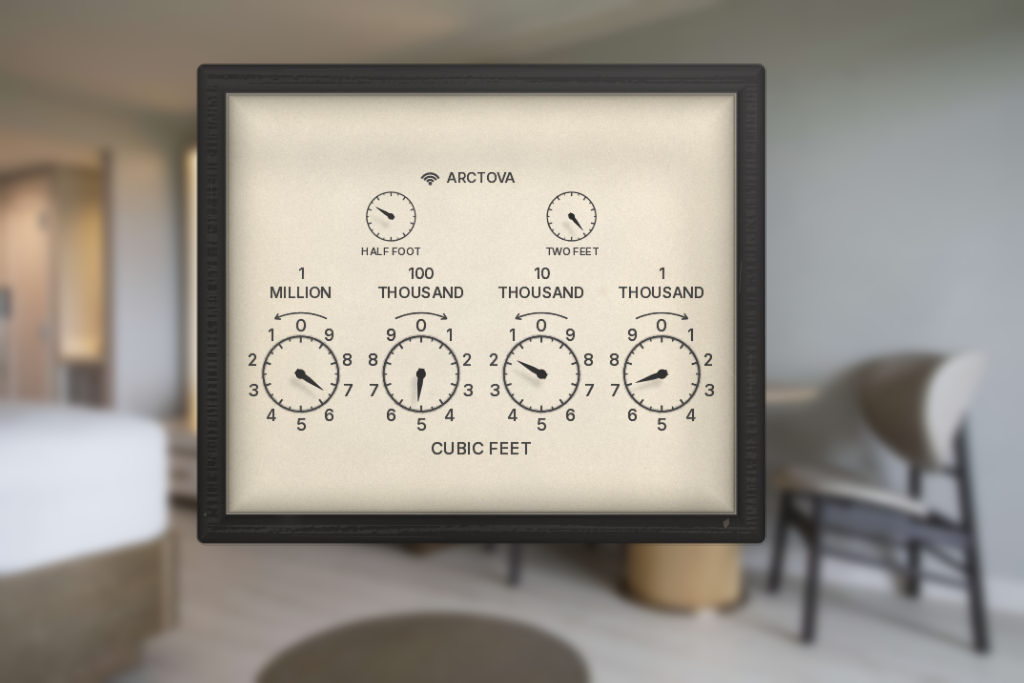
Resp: 651700 ft³
